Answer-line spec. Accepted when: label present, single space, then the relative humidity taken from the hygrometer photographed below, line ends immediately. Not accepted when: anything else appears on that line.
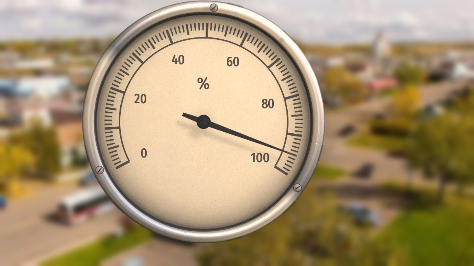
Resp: 95 %
